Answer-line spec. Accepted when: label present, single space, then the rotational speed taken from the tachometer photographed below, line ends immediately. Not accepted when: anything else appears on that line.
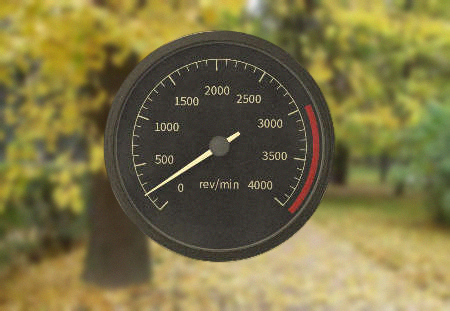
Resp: 200 rpm
